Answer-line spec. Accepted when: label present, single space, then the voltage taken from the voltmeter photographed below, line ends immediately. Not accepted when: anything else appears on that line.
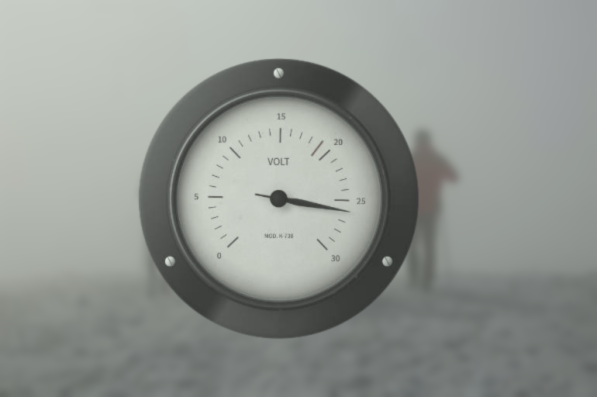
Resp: 26 V
